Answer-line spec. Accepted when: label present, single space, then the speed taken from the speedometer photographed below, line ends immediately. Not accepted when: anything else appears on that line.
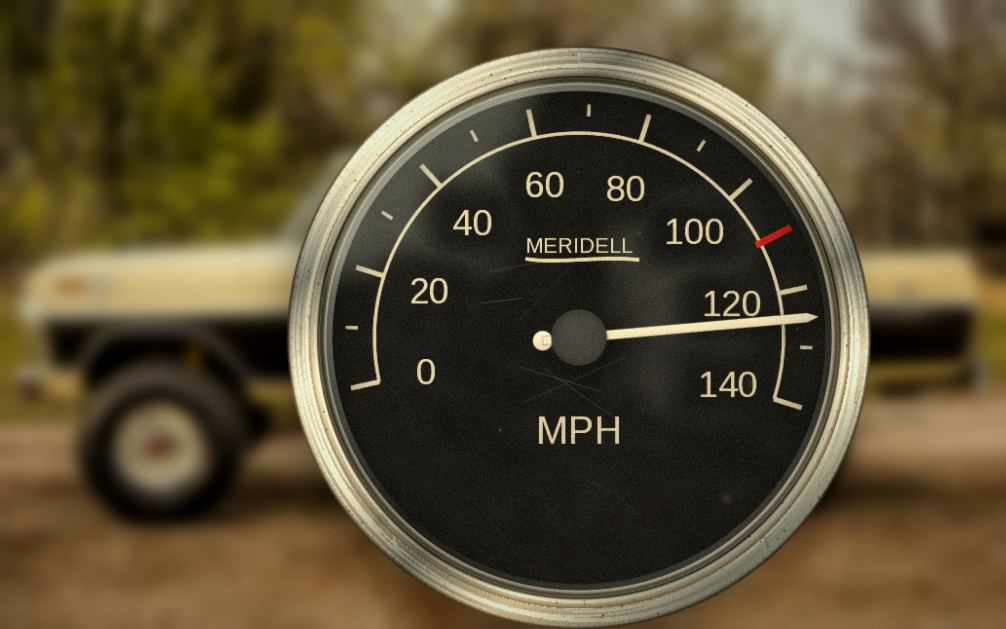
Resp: 125 mph
